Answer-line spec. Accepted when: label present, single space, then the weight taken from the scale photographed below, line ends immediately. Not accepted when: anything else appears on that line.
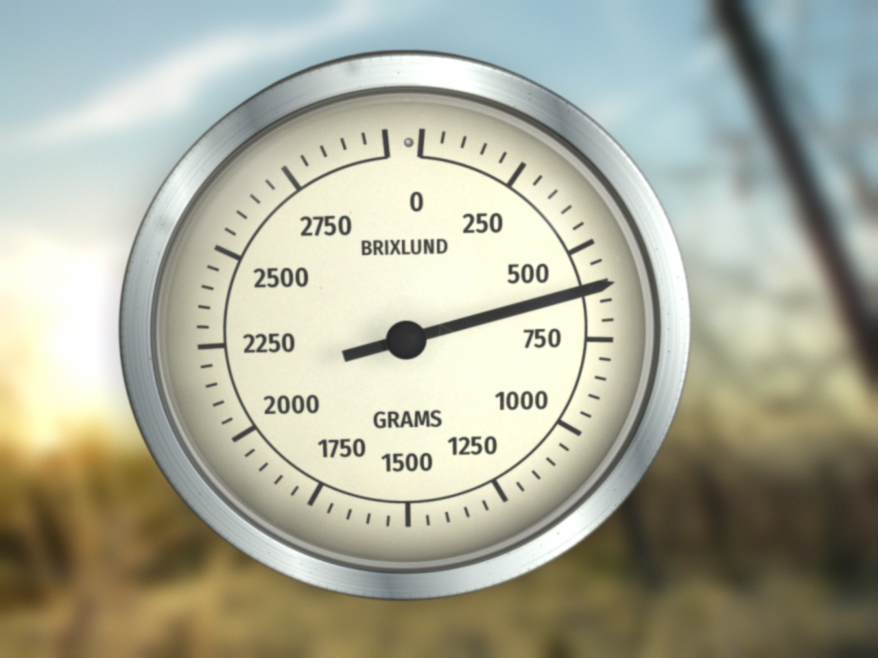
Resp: 600 g
